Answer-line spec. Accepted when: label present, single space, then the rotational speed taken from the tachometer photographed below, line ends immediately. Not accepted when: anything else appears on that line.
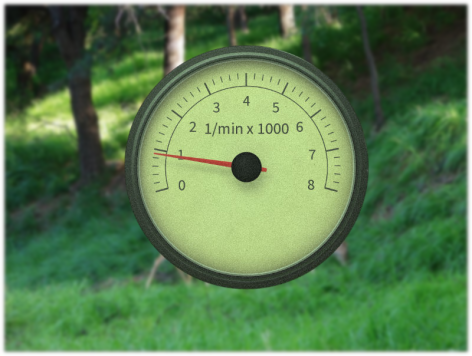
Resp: 900 rpm
